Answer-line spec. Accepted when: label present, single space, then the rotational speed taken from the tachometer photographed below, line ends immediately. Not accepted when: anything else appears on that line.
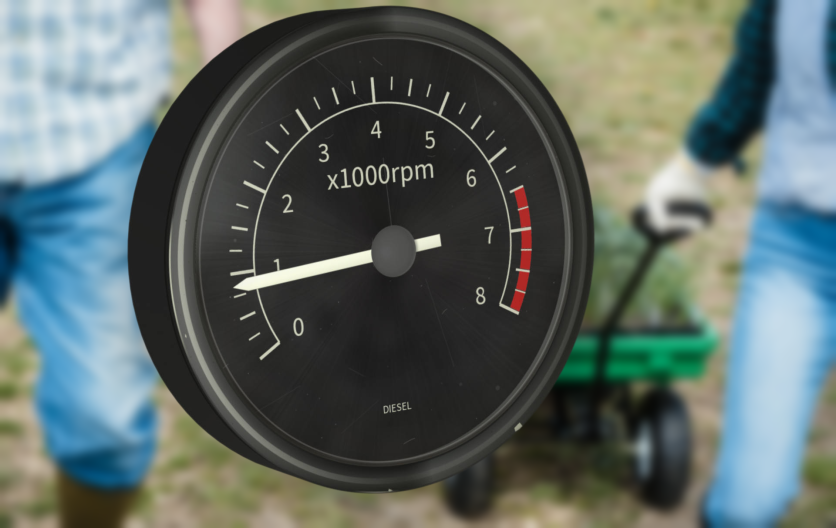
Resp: 875 rpm
